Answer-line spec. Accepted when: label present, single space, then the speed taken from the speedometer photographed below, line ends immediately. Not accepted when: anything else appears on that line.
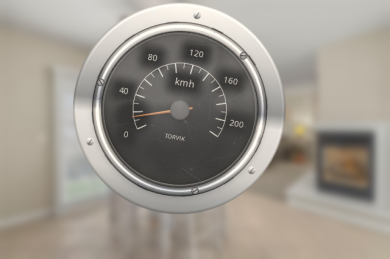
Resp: 15 km/h
